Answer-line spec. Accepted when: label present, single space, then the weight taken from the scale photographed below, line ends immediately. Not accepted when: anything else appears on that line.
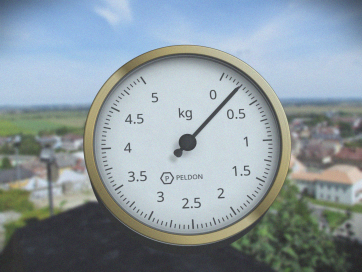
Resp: 0.25 kg
